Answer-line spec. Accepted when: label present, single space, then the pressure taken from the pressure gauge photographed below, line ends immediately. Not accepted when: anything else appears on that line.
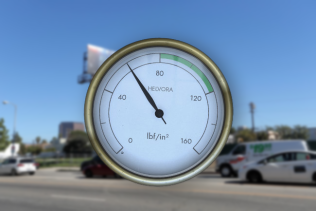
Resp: 60 psi
